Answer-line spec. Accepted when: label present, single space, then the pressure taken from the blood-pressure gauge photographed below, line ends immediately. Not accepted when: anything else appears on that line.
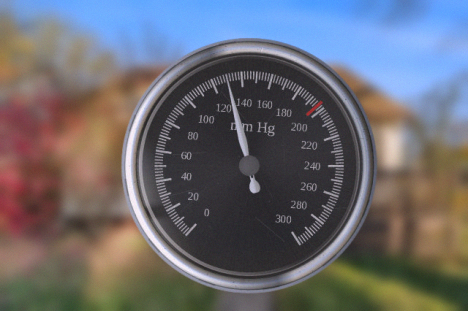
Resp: 130 mmHg
